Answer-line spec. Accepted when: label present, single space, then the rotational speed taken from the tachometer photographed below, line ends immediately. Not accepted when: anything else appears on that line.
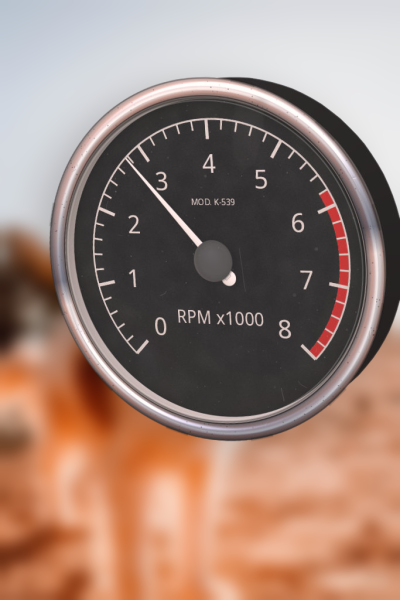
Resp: 2800 rpm
